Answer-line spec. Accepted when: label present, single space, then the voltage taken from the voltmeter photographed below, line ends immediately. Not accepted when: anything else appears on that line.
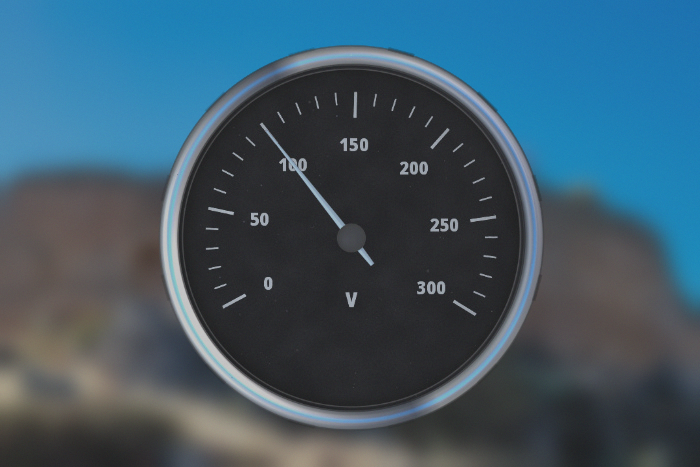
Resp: 100 V
